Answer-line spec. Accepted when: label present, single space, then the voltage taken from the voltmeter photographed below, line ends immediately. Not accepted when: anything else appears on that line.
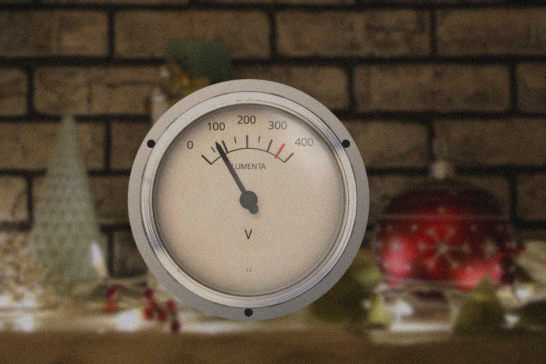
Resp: 75 V
